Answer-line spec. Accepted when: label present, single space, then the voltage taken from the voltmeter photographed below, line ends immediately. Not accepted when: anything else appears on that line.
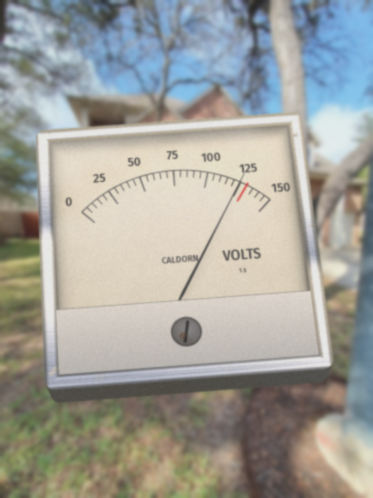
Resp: 125 V
